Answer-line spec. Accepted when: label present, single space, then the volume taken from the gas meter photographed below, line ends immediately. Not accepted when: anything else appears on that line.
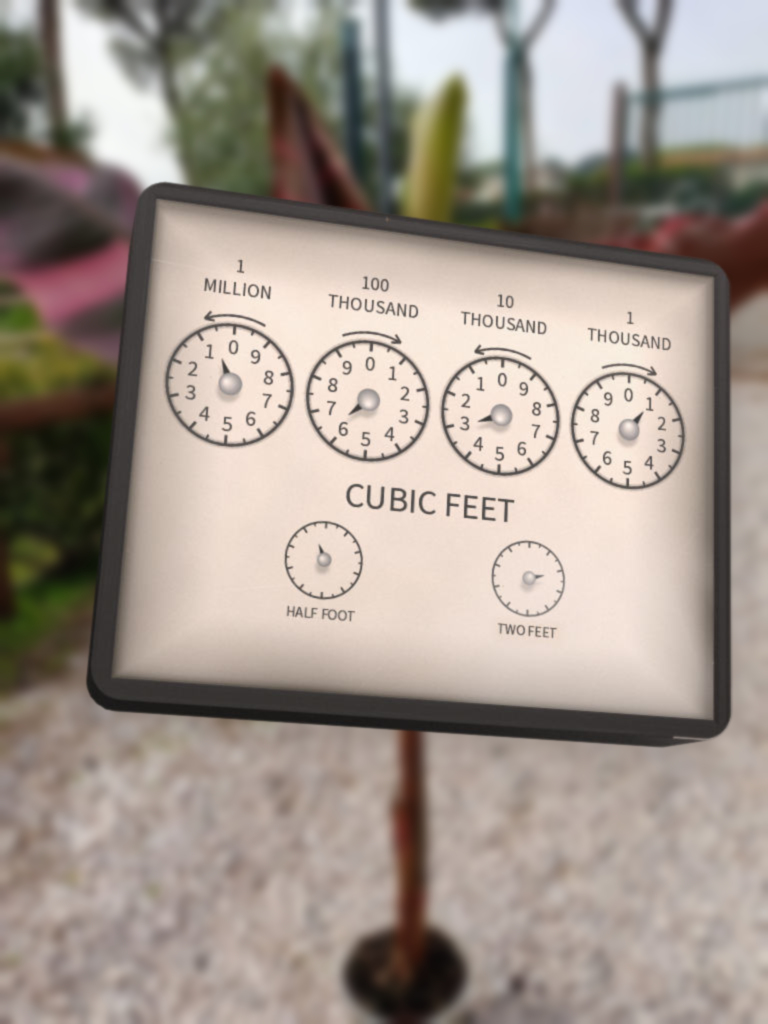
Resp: 63100 ft³
